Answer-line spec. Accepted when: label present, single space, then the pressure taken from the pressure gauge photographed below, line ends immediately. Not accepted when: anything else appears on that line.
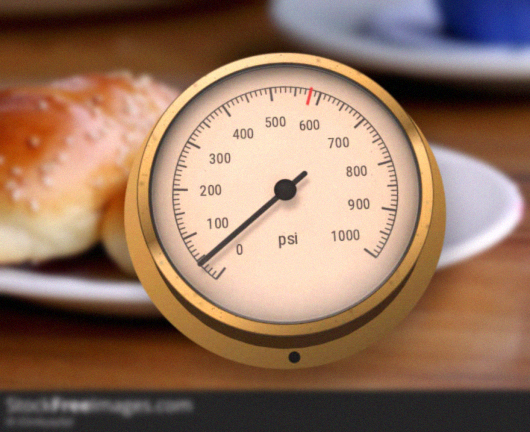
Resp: 40 psi
